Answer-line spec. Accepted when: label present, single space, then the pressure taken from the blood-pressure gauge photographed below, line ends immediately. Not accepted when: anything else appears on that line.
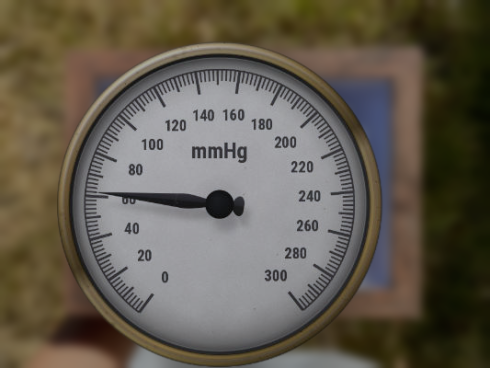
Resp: 62 mmHg
